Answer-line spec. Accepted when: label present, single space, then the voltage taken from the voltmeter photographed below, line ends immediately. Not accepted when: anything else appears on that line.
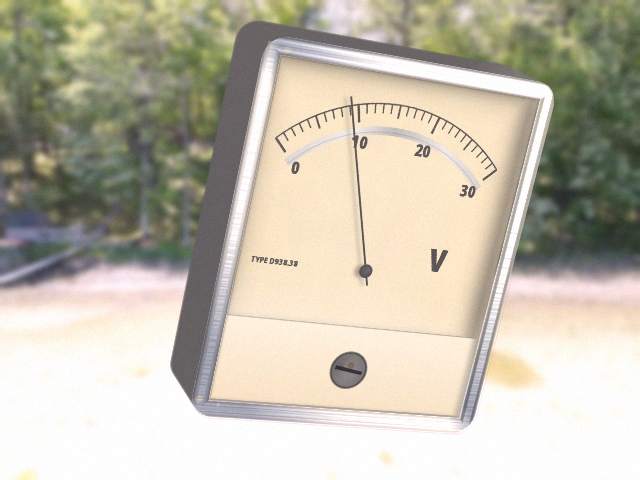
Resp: 9 V
